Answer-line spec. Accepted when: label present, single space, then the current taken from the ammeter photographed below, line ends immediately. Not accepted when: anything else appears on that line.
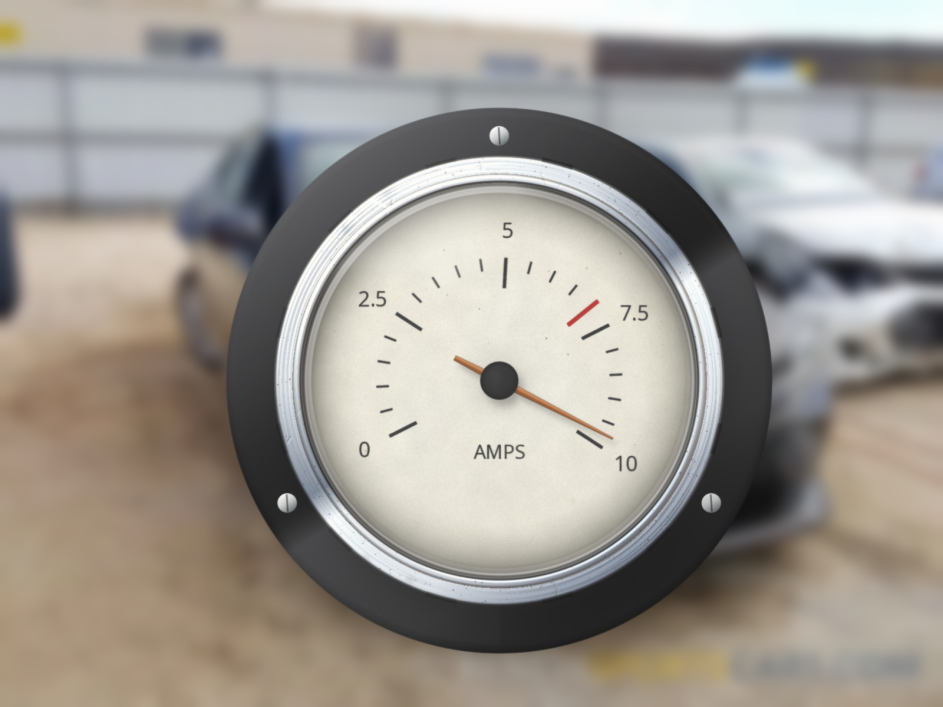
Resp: 9.75 A
